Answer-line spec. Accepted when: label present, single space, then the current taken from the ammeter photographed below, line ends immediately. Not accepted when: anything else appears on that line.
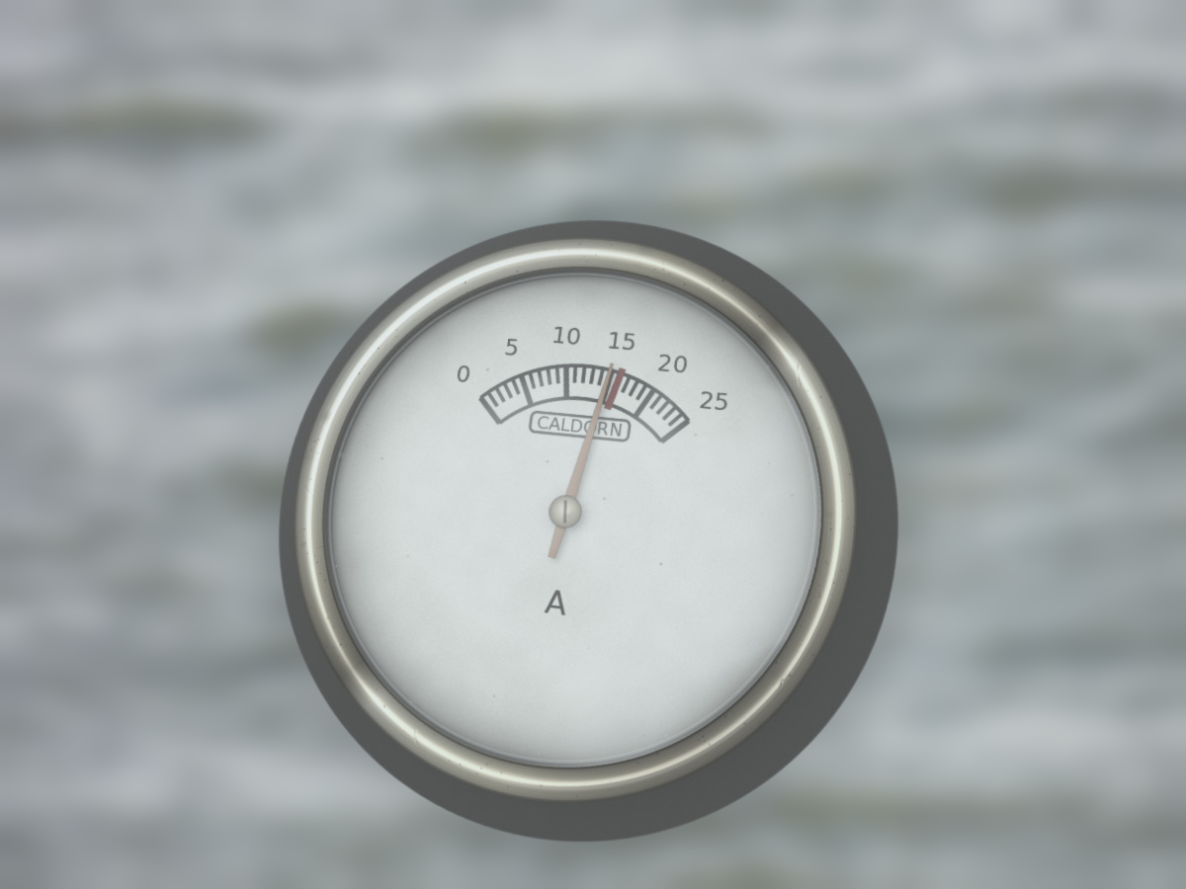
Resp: 15 A
